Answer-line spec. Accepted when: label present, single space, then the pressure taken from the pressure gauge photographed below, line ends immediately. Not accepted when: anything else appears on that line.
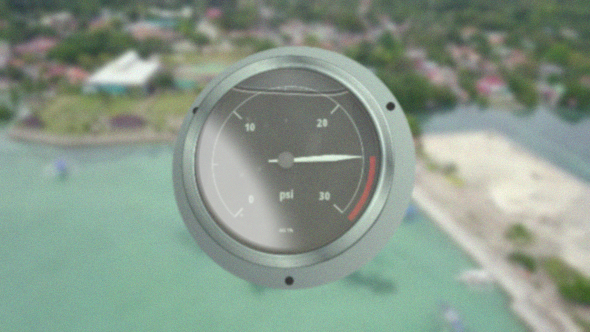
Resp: 25 psi
